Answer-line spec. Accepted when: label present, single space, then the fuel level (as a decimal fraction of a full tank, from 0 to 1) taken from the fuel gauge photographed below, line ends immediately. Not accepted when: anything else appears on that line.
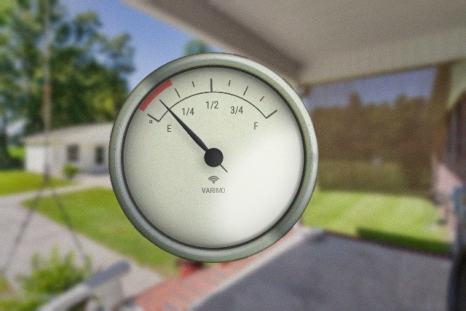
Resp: 0.125
